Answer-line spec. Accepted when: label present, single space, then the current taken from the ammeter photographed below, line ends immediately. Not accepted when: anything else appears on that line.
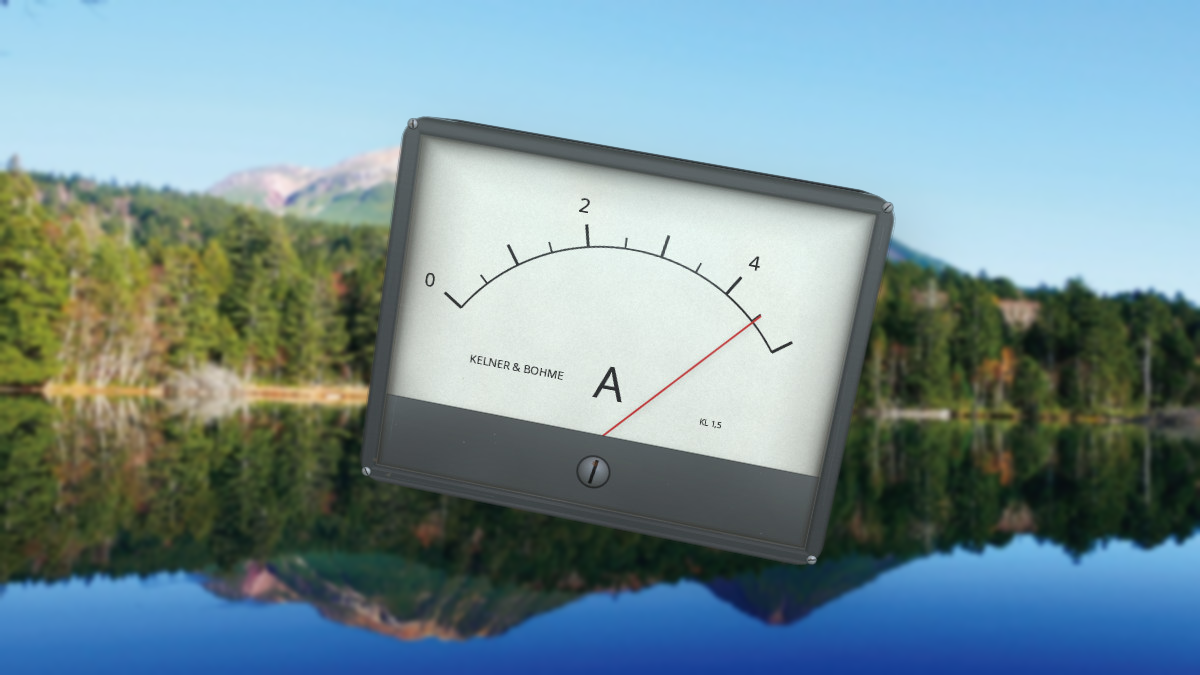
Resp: 4.5 A
